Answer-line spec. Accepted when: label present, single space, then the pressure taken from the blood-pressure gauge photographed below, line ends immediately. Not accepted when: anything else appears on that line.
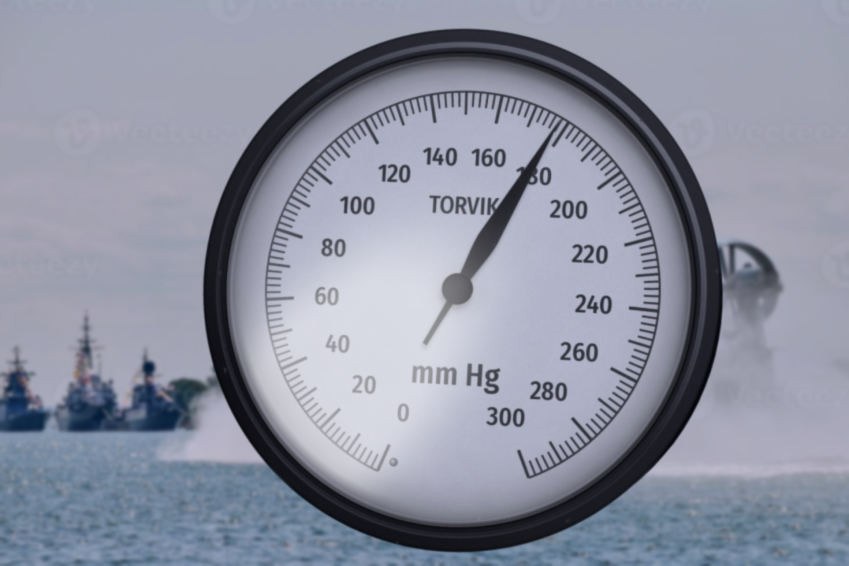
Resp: 178 mmHg
